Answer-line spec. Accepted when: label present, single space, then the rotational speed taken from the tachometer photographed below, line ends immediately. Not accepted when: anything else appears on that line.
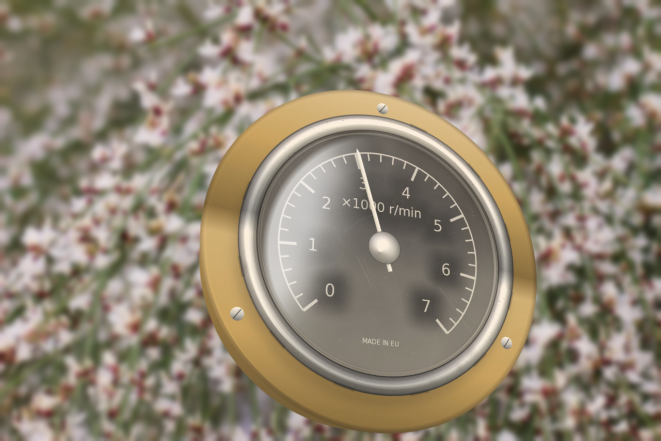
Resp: 3000 rpm
